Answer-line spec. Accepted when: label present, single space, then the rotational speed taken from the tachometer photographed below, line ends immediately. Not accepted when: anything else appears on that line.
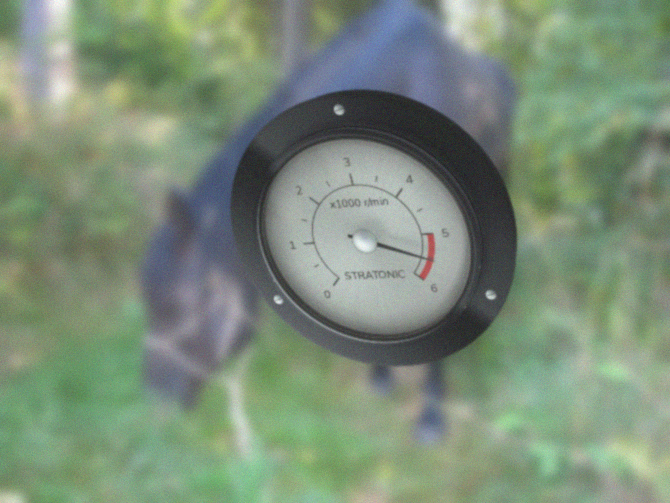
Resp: 5500 rpm
